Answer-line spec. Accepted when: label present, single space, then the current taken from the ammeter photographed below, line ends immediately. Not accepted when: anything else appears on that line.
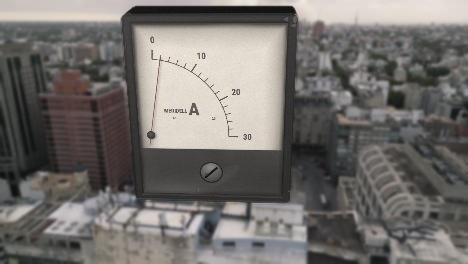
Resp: 2 A
